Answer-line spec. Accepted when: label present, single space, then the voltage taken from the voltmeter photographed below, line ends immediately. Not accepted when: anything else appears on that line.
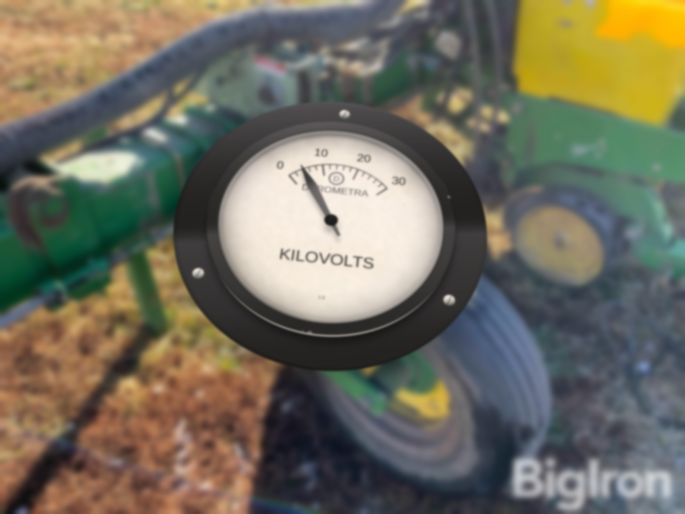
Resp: 4 kV
